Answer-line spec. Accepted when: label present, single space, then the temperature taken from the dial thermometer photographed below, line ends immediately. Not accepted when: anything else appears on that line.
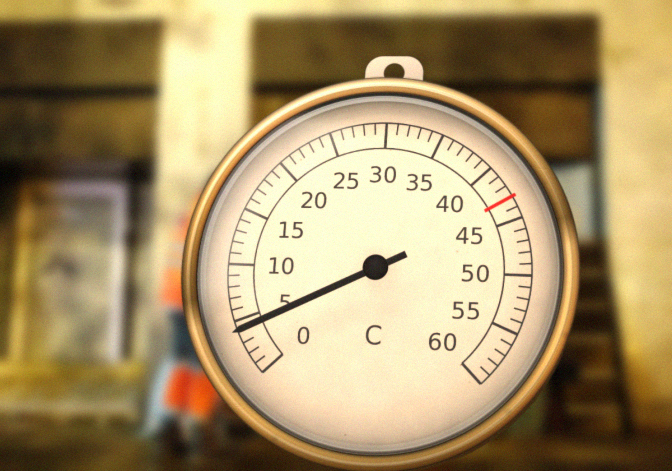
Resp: 4 °C
